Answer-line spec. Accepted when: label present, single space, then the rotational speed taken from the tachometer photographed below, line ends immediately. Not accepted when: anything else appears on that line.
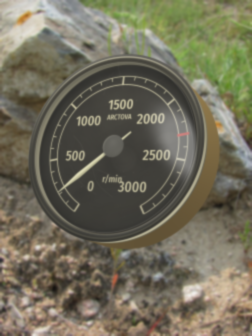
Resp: 200 rpm
